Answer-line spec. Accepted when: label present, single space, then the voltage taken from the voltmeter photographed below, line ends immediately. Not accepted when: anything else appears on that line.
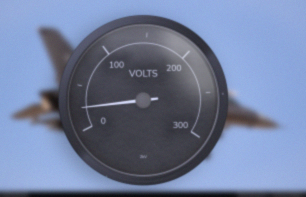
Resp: 25 V
